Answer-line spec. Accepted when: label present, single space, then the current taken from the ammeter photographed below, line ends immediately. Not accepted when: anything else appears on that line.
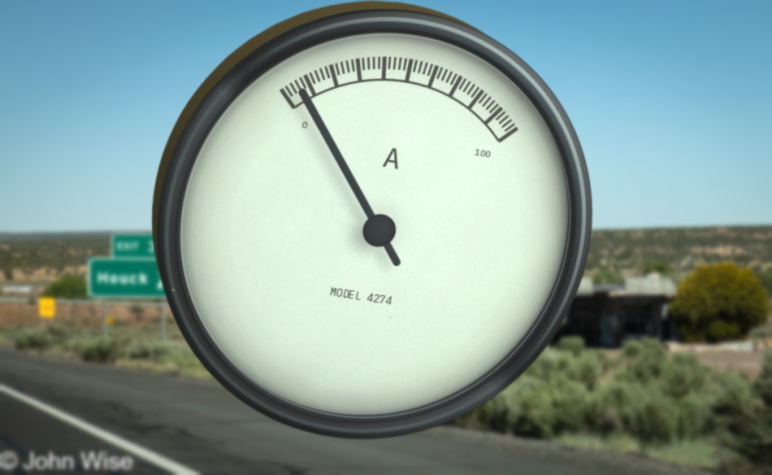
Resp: 6 A
